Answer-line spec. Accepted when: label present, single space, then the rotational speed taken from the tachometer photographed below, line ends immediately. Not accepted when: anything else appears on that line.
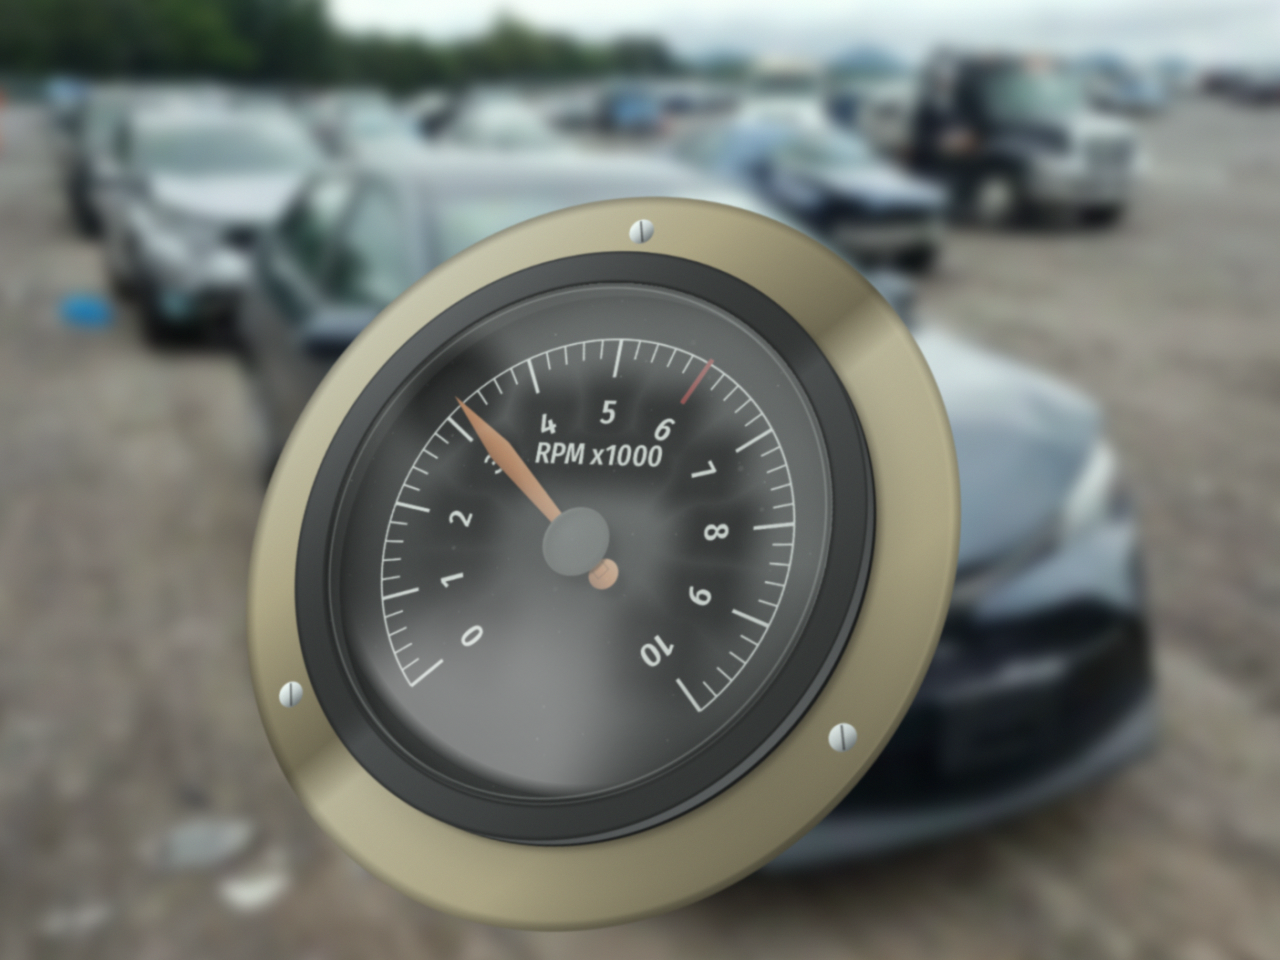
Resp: 3200 rpm
